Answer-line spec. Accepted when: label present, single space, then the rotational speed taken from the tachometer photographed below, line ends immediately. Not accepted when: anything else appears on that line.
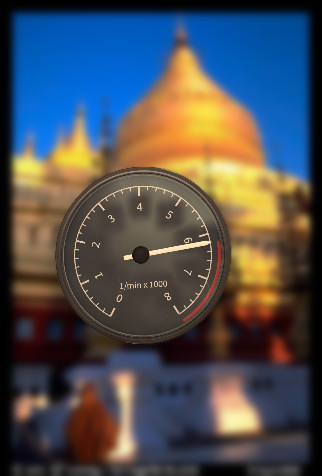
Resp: 6200 rpm
